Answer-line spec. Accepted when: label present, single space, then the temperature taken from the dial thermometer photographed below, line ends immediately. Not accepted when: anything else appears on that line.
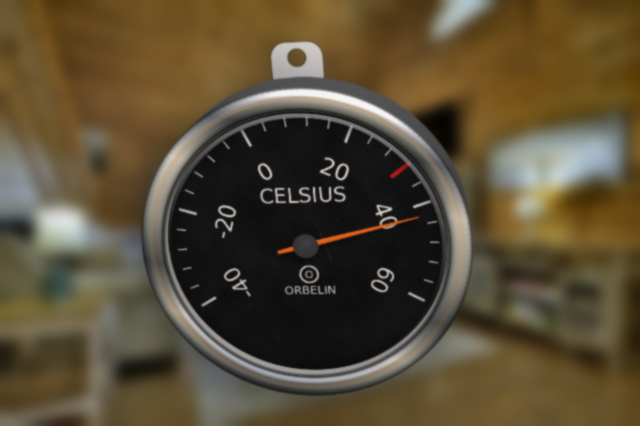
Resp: 42 °C
